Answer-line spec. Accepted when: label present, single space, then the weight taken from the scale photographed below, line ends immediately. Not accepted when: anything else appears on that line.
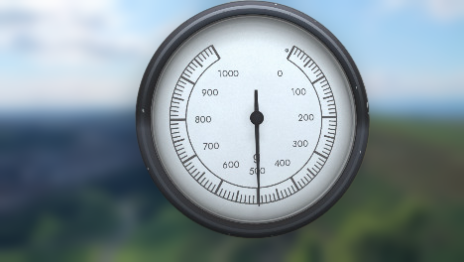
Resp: 500 g
